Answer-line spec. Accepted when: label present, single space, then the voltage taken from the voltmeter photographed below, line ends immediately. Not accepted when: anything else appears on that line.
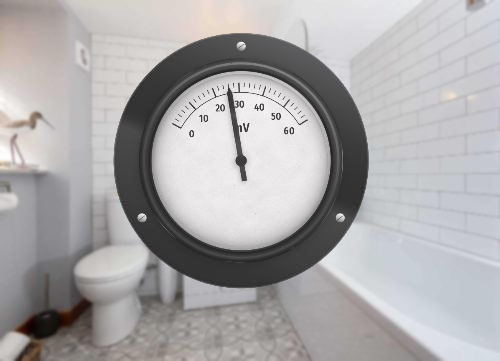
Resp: 26 mV
